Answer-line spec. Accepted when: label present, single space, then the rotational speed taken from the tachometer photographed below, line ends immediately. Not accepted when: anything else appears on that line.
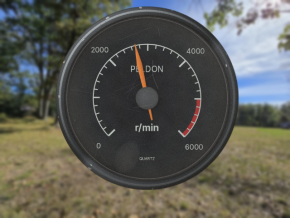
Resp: 2700 rpm
